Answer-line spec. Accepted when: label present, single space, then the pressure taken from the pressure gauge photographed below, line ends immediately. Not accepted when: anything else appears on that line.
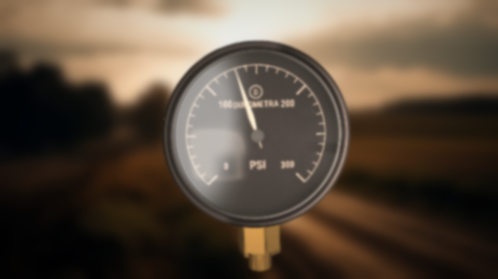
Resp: 130 psi
